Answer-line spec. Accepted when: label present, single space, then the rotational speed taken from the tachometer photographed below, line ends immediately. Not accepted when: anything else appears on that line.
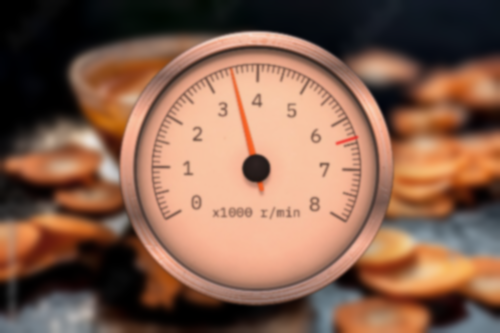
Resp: 3500 rpm
